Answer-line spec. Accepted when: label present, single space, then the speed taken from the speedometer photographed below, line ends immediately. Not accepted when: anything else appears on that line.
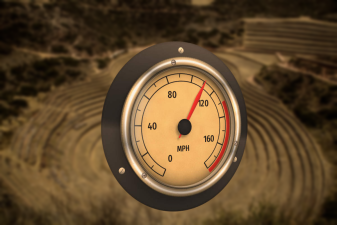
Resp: 110 mph
